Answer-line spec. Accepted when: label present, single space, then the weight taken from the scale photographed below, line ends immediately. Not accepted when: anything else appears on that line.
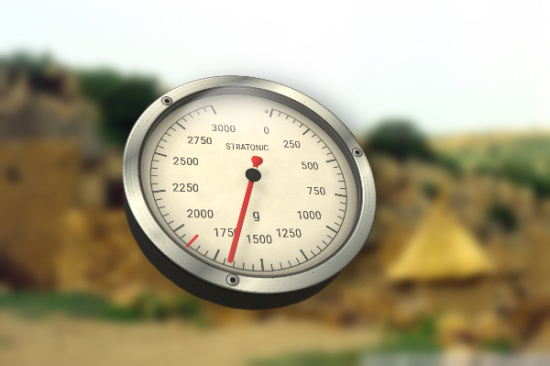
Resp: 1675 g
